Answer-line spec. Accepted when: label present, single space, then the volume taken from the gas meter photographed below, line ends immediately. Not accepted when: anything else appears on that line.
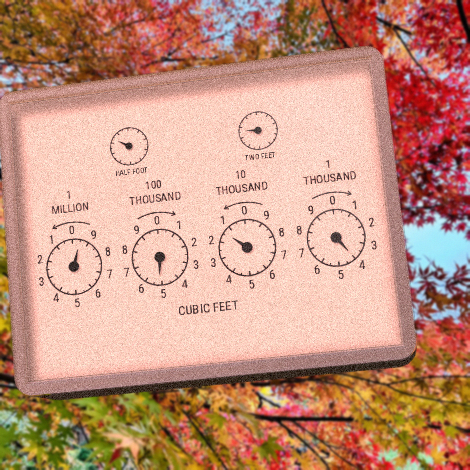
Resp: 951400 ft³
